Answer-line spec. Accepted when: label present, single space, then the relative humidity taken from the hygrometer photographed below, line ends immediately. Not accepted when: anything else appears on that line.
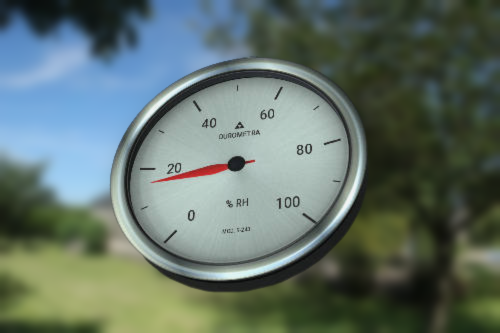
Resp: 15 %
